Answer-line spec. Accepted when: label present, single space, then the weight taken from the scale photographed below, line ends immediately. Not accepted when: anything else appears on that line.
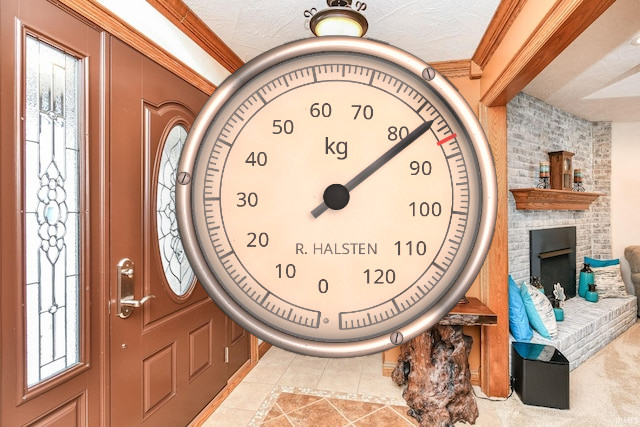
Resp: 83 kg
